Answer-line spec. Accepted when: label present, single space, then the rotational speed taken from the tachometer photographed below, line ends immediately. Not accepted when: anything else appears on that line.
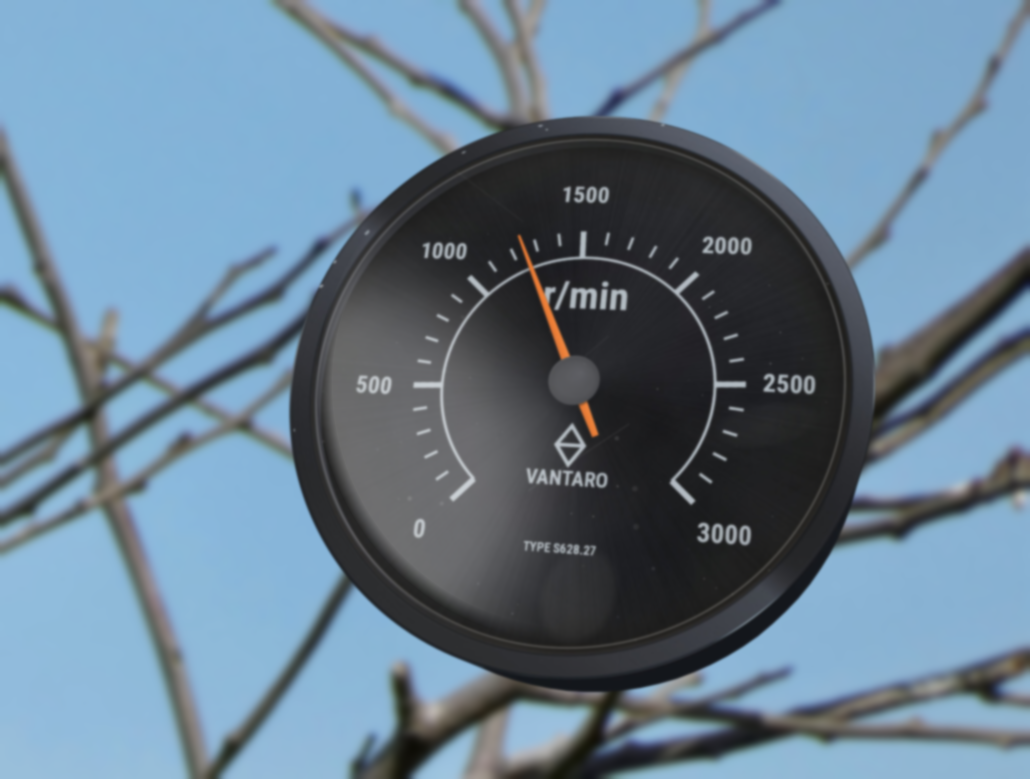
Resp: 1250 rpm
